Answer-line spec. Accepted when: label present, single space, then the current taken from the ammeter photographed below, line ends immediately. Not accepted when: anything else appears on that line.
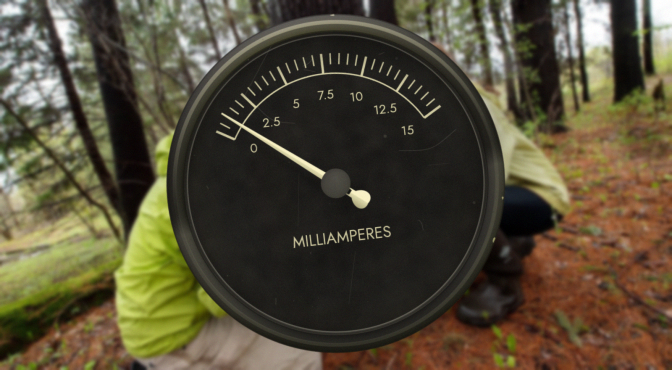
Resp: 1 mA
